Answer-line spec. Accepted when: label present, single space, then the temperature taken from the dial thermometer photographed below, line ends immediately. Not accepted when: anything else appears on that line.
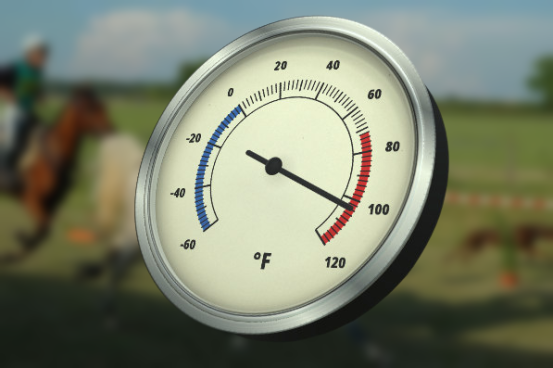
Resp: 104 °F
